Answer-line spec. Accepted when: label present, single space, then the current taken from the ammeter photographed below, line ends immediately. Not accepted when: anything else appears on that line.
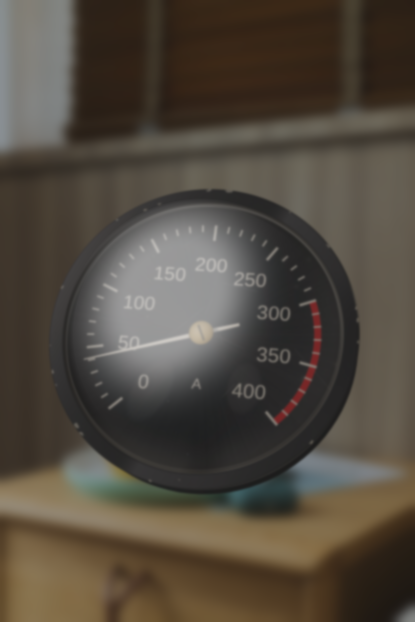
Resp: 40 A
